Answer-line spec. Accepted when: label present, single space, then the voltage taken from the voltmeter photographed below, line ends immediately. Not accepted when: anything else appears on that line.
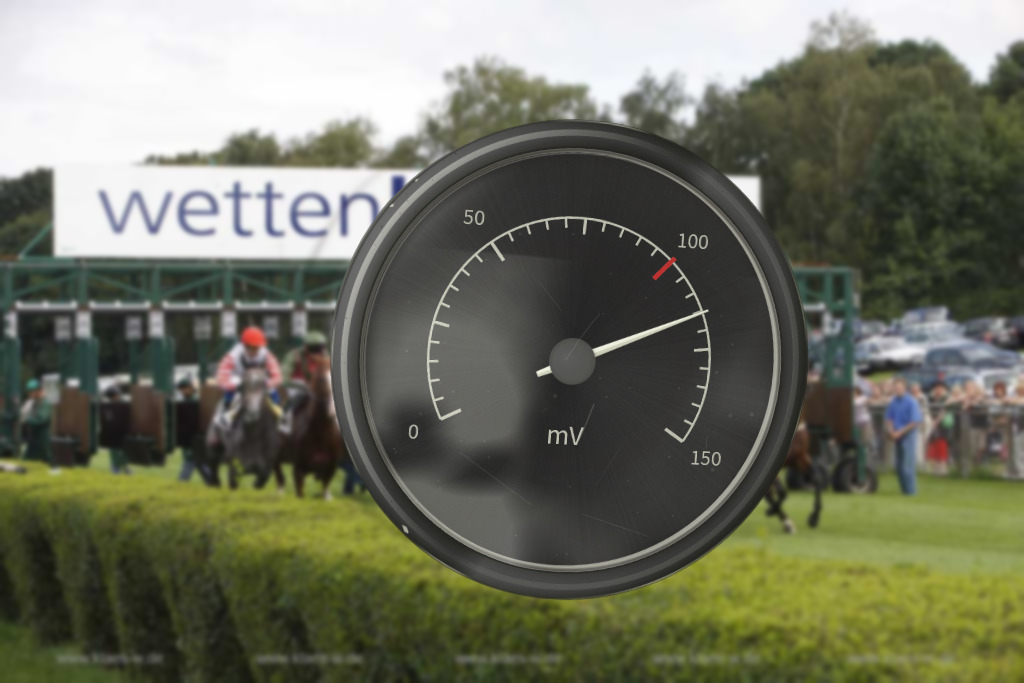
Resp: 115 mV
